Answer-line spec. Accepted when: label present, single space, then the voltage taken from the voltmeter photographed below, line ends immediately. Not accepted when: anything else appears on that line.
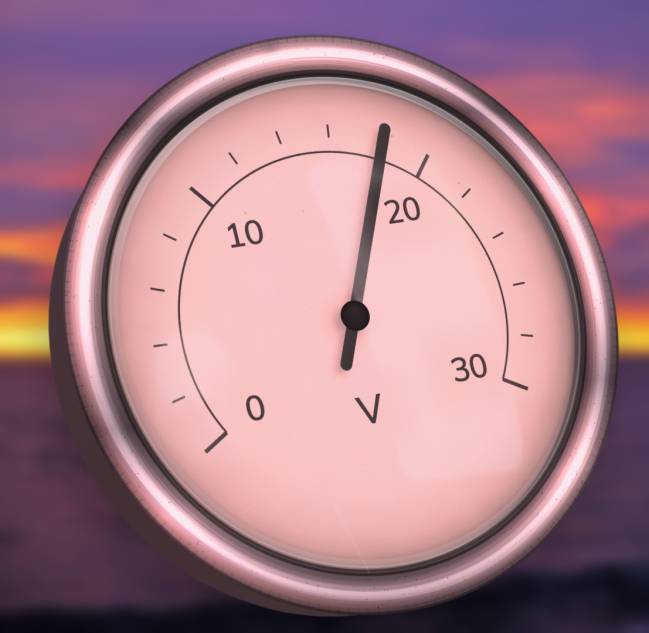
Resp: 18 V
